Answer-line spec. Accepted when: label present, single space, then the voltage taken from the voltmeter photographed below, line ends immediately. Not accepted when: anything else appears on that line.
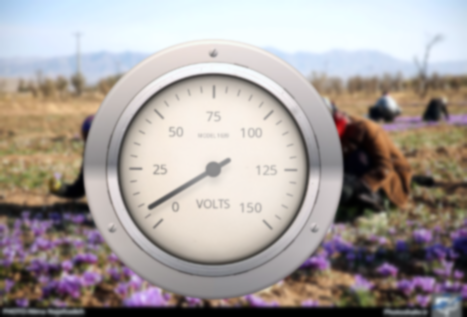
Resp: 7.5 V
